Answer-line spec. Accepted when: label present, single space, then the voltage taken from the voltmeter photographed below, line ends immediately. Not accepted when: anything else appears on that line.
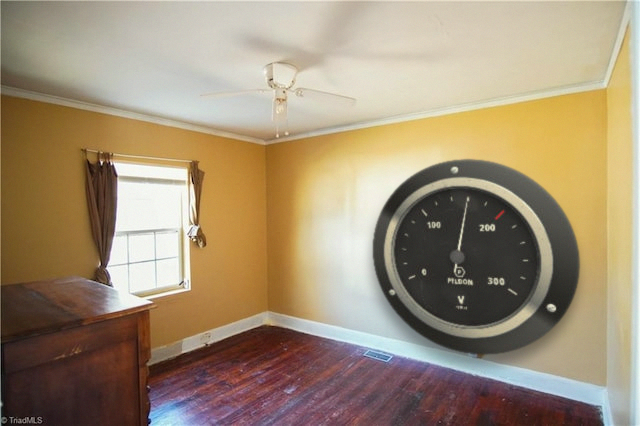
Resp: 160 V
